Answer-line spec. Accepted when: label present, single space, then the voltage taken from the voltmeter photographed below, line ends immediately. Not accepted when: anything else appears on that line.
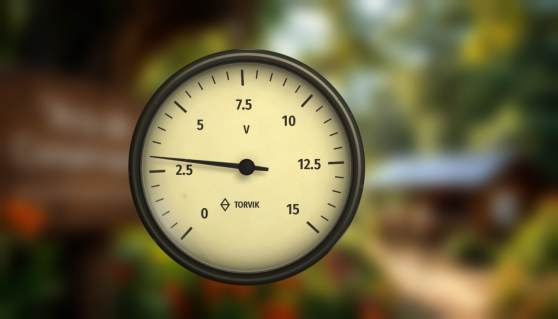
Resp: 3 V
